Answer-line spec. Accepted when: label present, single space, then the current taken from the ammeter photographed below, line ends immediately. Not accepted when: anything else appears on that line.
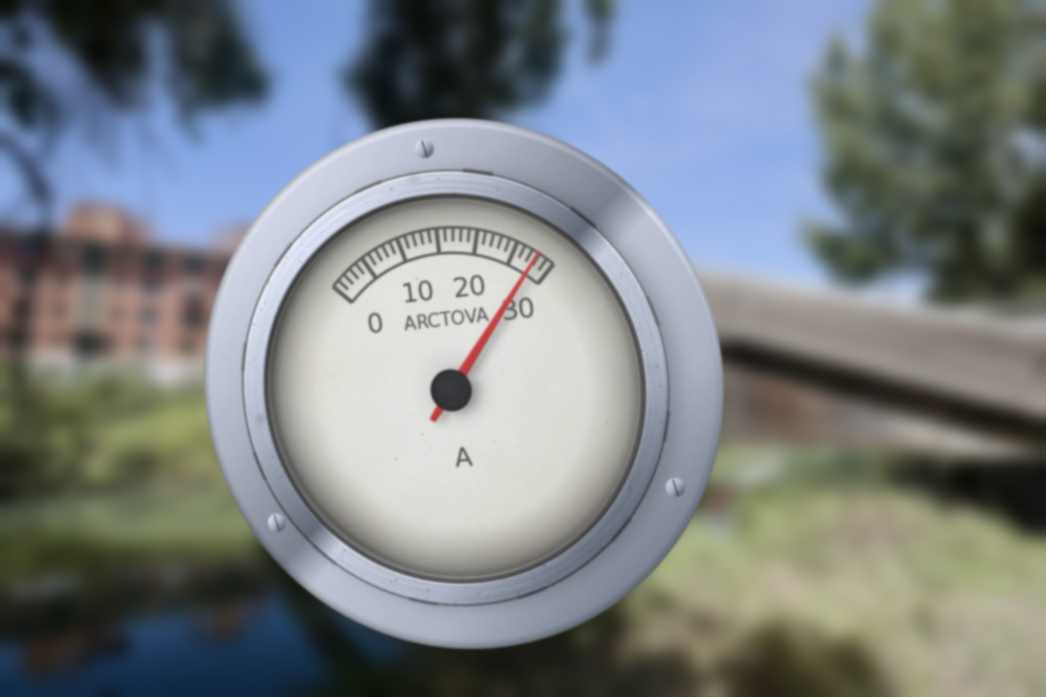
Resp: 28 A
